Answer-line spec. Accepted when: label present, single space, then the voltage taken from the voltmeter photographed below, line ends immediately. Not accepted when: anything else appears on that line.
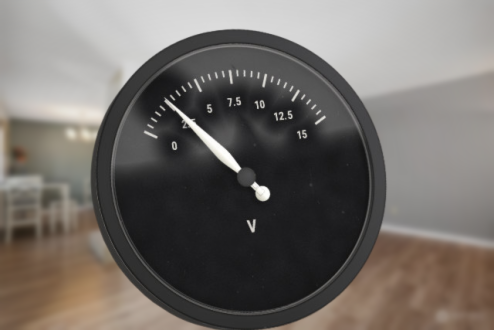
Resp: 2.5 V
